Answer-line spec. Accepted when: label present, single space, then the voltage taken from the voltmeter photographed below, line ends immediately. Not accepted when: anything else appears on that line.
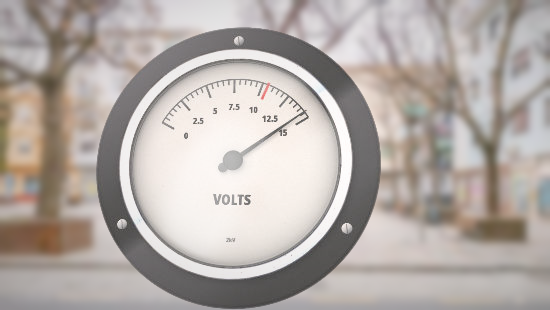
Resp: 14.5 V
